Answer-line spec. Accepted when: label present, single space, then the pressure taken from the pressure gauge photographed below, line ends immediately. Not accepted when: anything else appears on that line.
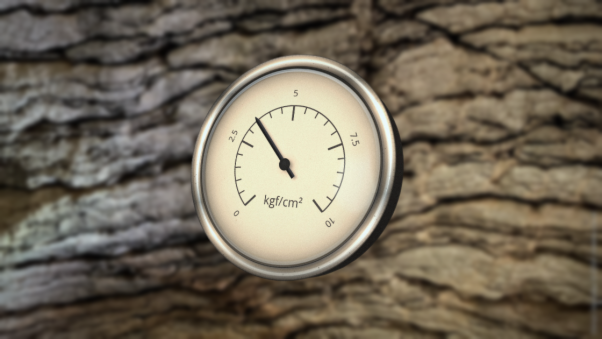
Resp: 3.5 kg/cm²
